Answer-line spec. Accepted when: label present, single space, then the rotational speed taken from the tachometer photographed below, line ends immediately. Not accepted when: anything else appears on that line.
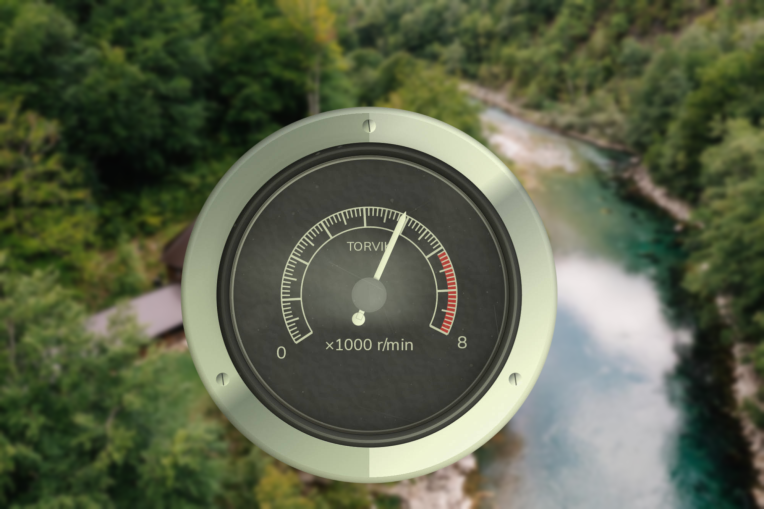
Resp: 4900 rpm
